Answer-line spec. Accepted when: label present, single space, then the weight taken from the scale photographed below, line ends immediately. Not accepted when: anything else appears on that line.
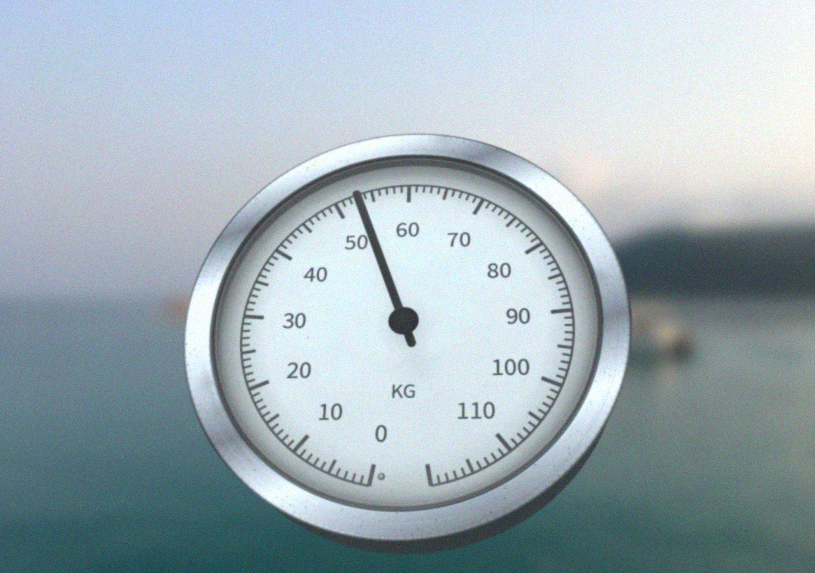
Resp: 53 kg
